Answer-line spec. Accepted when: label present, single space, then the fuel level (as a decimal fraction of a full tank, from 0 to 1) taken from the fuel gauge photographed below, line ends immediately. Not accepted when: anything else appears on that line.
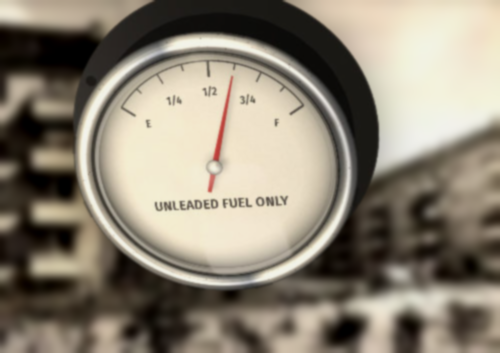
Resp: 0.625
